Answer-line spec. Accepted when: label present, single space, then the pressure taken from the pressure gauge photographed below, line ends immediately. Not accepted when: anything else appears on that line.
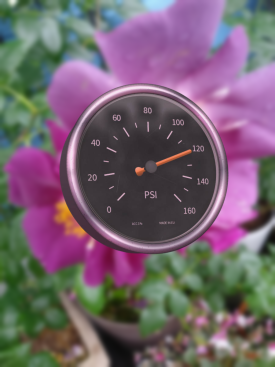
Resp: 120 psi
